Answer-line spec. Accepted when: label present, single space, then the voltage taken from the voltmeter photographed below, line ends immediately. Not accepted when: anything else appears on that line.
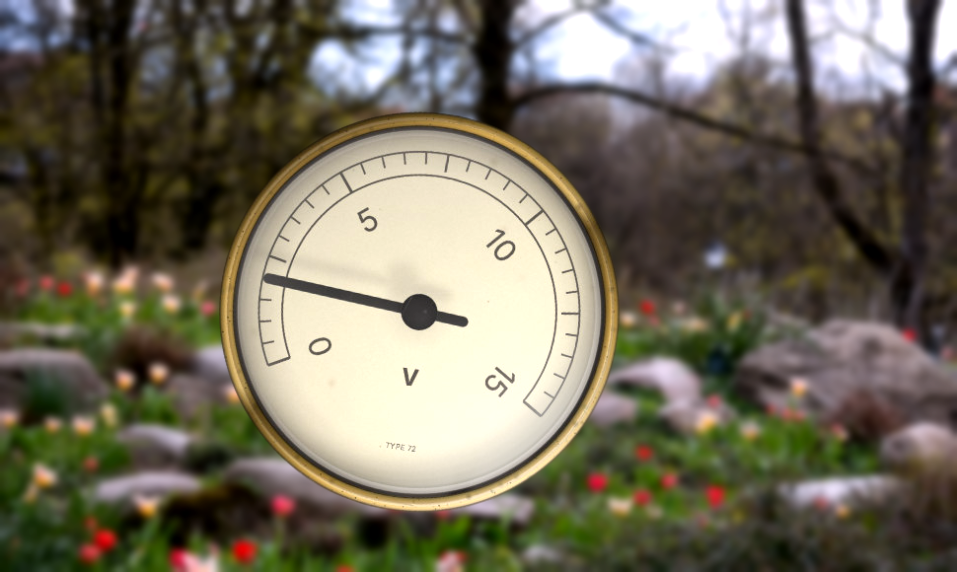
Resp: 2 V
